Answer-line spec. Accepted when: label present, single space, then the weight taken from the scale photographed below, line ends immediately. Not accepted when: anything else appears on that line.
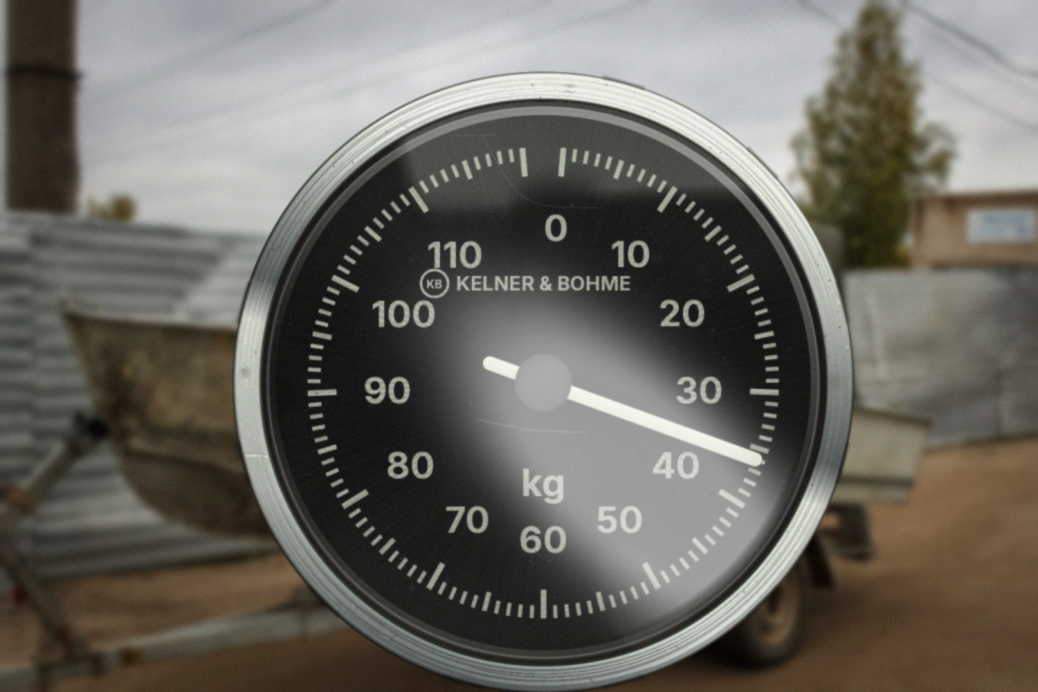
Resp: 36 kg
